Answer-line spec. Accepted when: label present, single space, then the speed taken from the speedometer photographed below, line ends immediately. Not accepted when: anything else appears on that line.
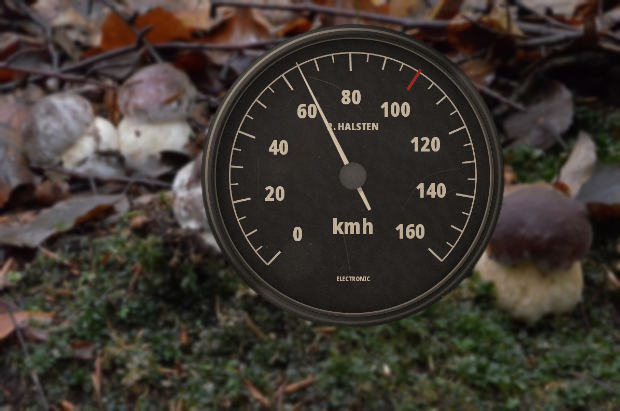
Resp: 65 km/h
